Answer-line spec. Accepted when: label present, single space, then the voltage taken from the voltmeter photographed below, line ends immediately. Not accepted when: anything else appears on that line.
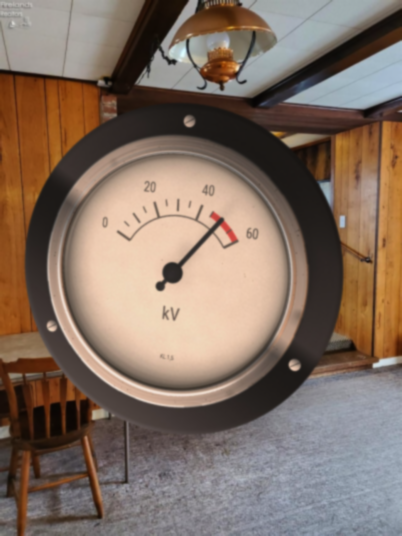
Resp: 50 kV
